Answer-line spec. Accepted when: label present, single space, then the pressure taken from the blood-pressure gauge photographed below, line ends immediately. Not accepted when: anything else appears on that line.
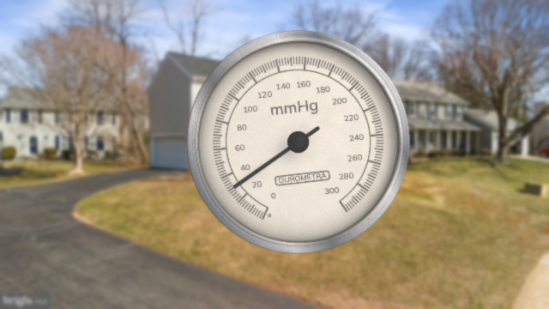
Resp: 30 mmHg
